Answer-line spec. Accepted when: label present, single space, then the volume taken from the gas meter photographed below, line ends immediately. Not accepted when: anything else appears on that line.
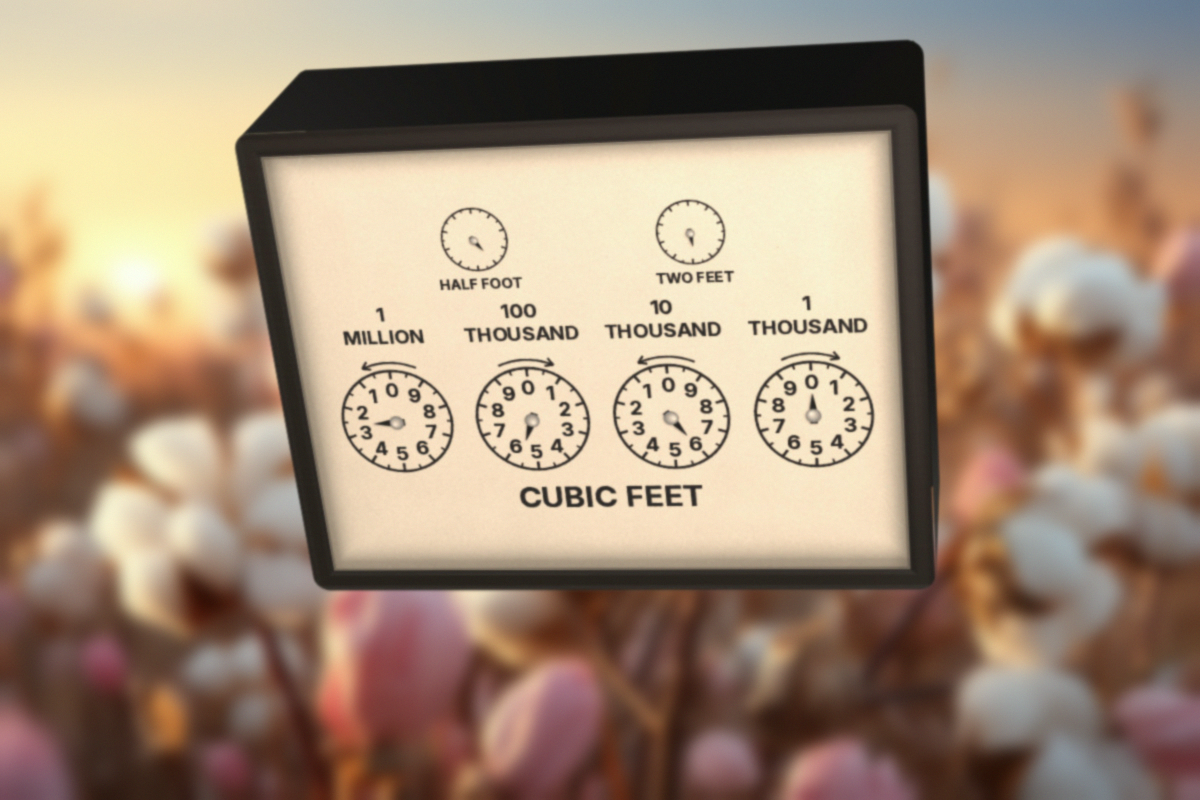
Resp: 256000 ft³
